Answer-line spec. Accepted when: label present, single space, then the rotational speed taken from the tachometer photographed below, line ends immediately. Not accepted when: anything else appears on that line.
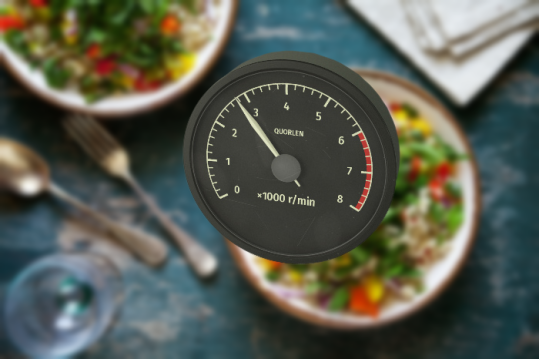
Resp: 2800 rpm
